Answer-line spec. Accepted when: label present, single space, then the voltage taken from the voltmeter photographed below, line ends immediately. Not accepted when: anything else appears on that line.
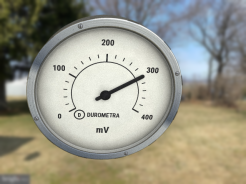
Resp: 300 mV
